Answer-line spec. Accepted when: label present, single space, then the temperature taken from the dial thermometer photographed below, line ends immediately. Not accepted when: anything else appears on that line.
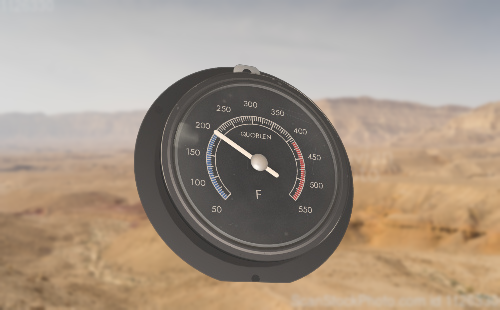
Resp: 200 °F
